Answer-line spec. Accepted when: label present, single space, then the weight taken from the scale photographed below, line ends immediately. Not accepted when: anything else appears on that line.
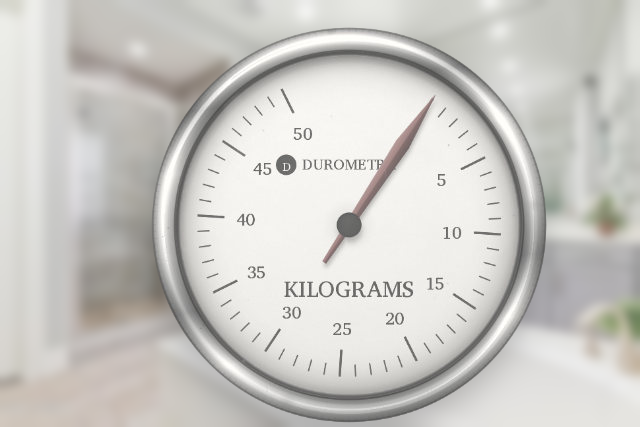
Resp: 0 kg
